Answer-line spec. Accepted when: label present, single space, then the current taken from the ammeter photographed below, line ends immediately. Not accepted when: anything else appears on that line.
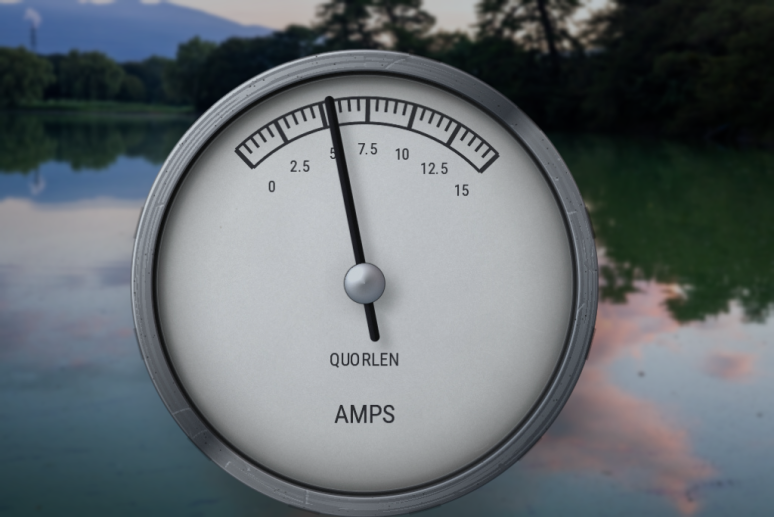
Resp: 5.5 A
